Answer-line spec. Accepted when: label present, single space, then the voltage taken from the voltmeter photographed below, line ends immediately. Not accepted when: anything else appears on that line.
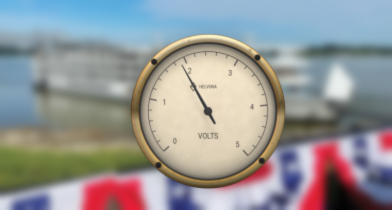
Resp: 1.9 V
